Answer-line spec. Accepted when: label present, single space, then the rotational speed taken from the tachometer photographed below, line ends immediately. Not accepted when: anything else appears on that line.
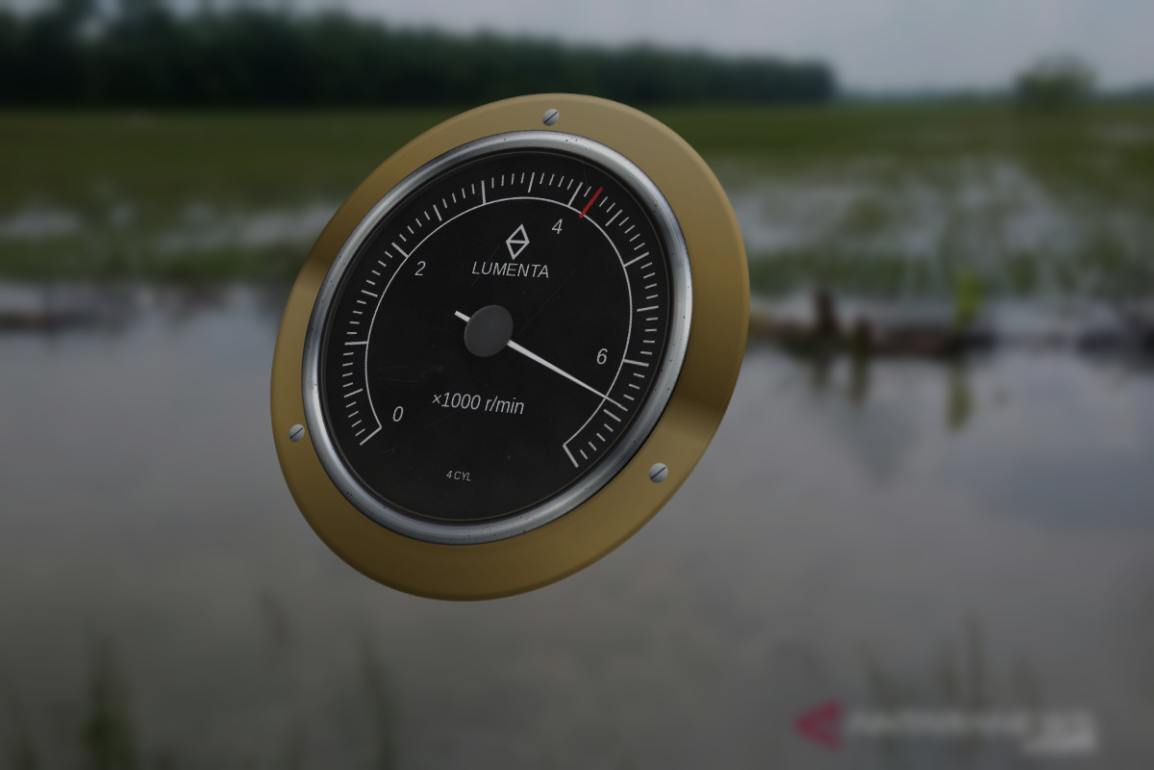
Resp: 6400 rpm
